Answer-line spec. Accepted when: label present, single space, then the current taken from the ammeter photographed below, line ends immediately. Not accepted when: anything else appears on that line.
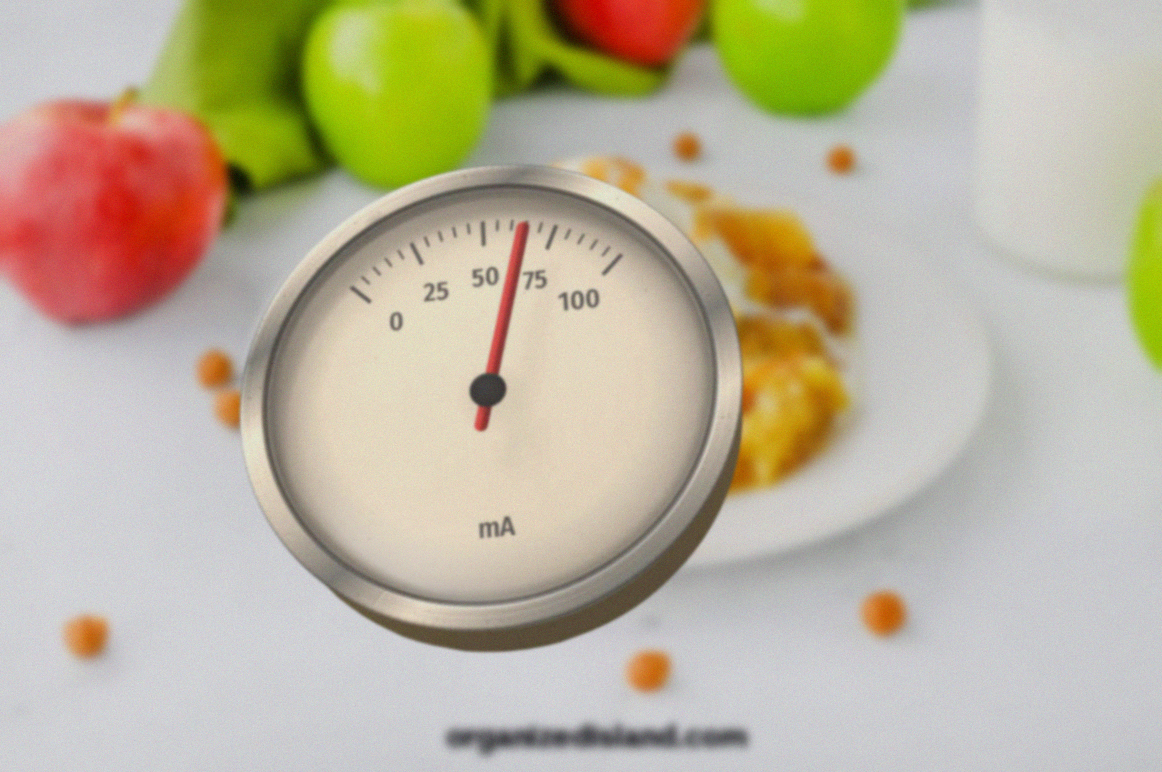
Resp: 65 mA
